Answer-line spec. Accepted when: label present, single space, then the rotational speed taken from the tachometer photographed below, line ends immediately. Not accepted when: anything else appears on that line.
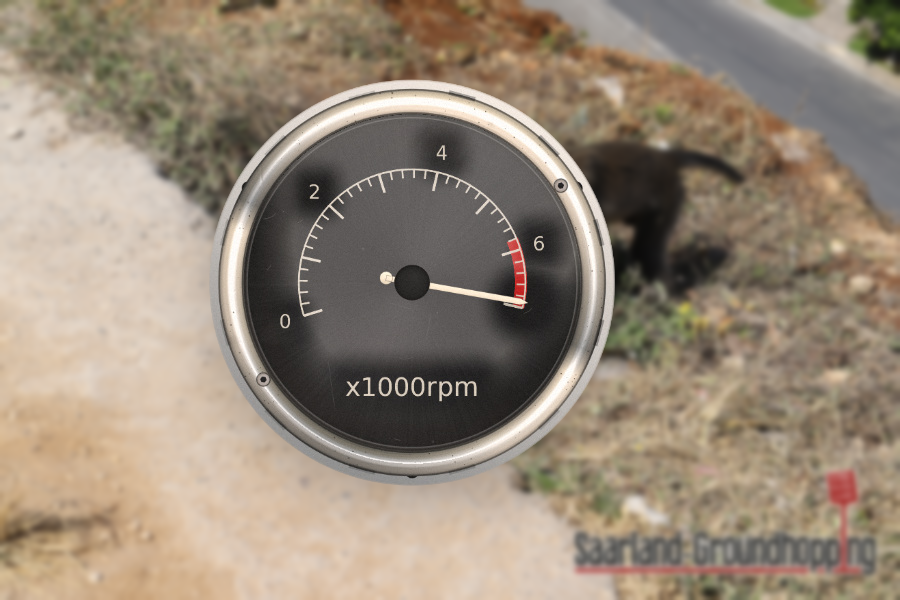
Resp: 6900 rpm
